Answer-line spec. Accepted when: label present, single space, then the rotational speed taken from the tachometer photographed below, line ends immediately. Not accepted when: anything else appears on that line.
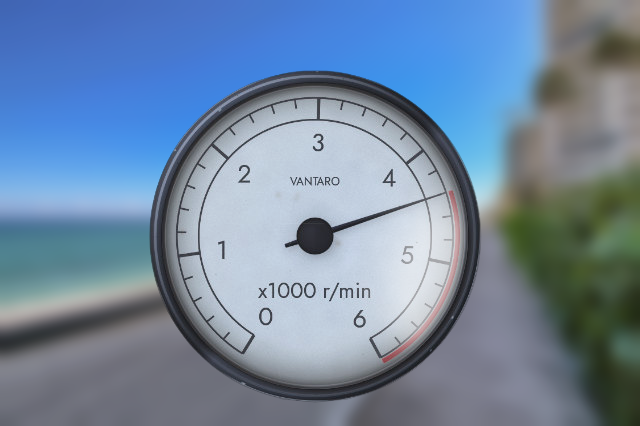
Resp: 4400 rpm
